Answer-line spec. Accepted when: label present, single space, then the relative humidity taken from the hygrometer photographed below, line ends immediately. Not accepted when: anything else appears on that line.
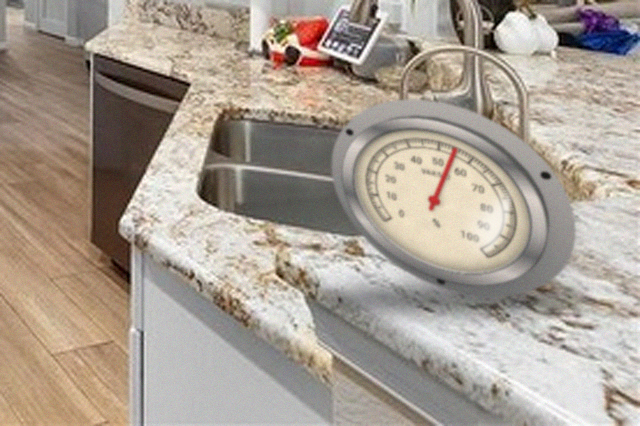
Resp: 55 %
